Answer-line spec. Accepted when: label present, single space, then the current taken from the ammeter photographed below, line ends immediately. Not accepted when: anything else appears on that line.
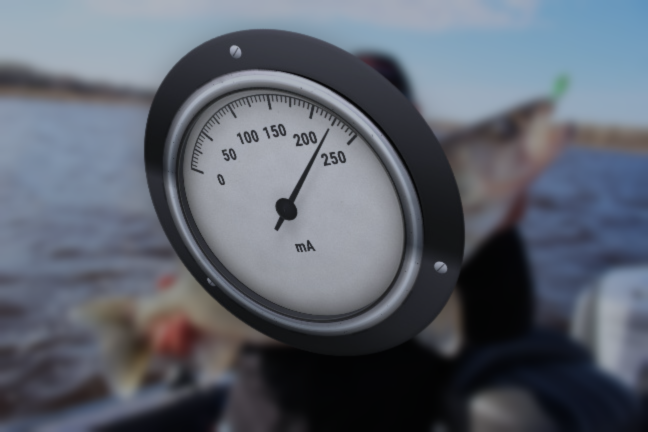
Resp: 225 mA
